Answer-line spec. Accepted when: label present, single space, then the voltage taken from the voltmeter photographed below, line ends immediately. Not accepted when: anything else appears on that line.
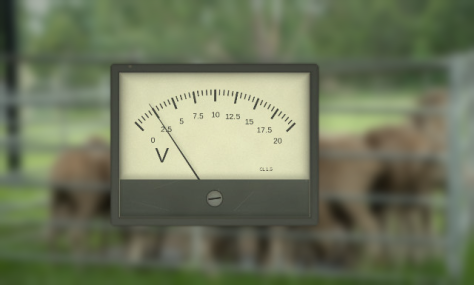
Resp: 2.5 V
